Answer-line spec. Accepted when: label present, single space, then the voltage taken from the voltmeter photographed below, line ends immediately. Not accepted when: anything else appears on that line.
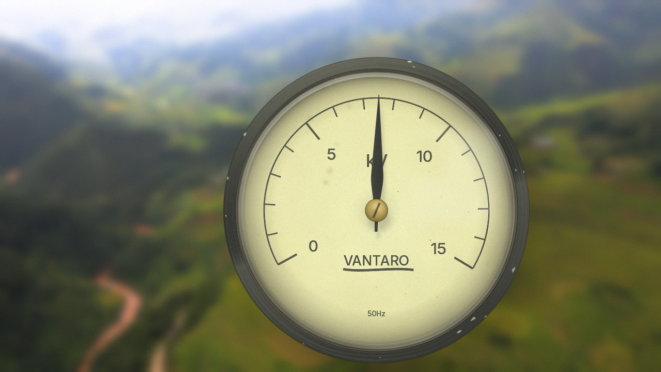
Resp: 7.5 kV
